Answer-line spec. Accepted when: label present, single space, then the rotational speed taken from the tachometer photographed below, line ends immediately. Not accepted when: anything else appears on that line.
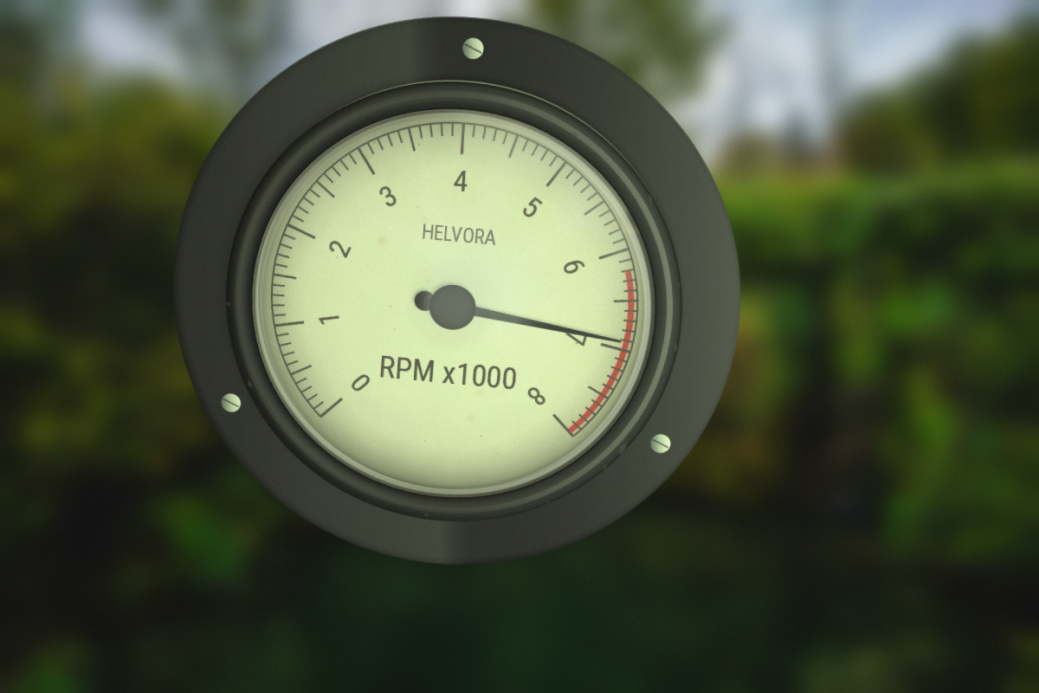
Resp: 6900 rpm
